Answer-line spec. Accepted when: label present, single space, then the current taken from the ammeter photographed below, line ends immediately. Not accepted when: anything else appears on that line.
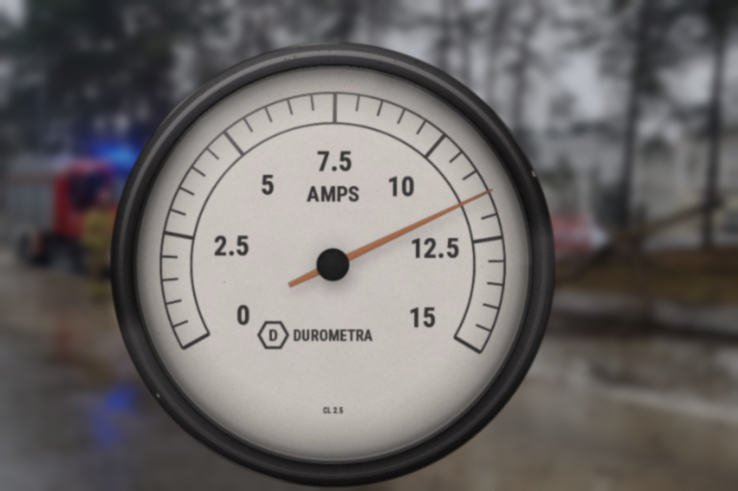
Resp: 11.5 A
